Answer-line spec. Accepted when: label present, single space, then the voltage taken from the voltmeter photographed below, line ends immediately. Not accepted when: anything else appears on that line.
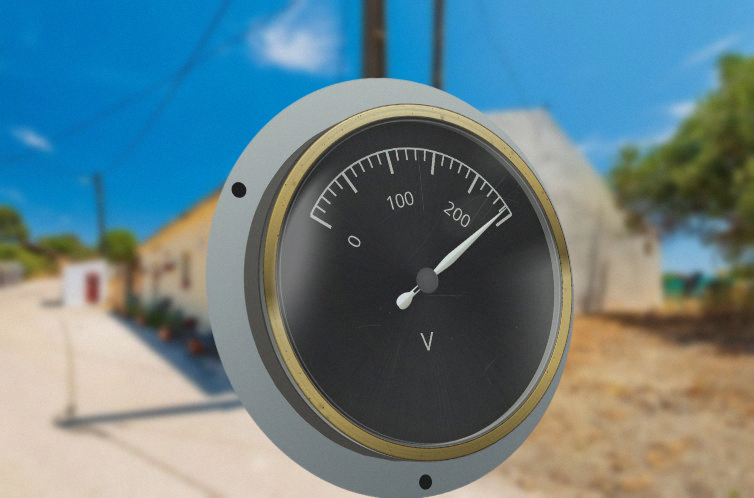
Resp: 240 V
